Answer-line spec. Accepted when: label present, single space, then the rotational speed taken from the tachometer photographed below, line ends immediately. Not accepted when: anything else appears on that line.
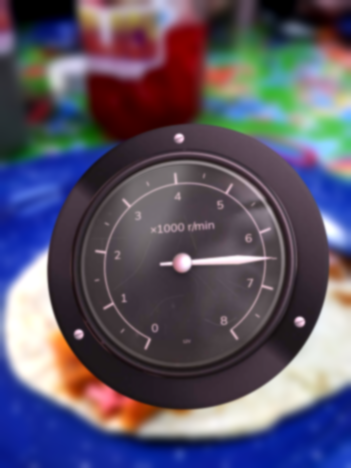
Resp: 6500 rpm
